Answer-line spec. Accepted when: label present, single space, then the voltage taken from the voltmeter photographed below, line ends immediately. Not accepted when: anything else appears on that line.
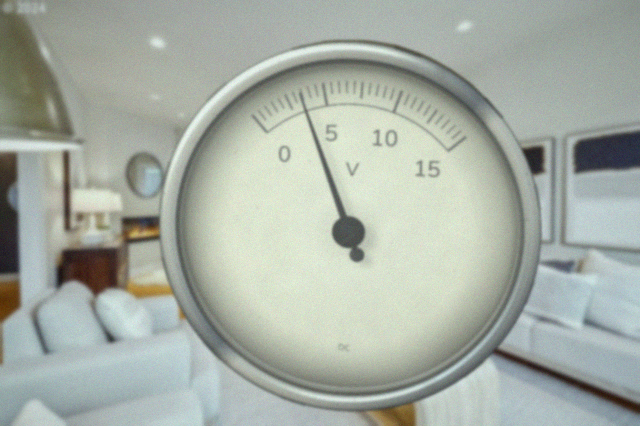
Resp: 3.5 V
